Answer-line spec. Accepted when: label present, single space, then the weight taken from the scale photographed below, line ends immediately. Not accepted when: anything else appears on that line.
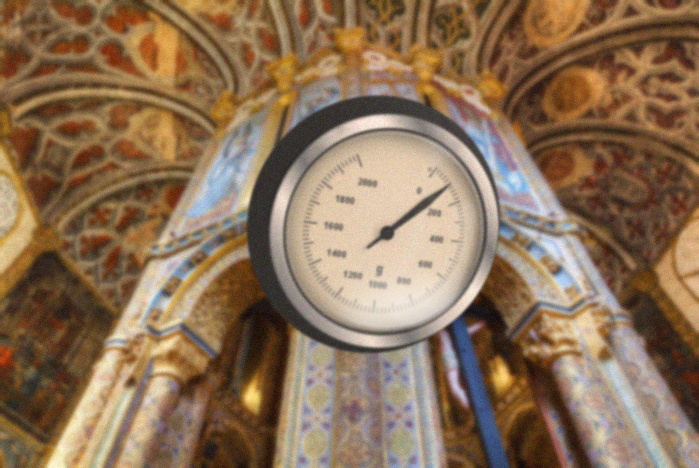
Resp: 100 g
